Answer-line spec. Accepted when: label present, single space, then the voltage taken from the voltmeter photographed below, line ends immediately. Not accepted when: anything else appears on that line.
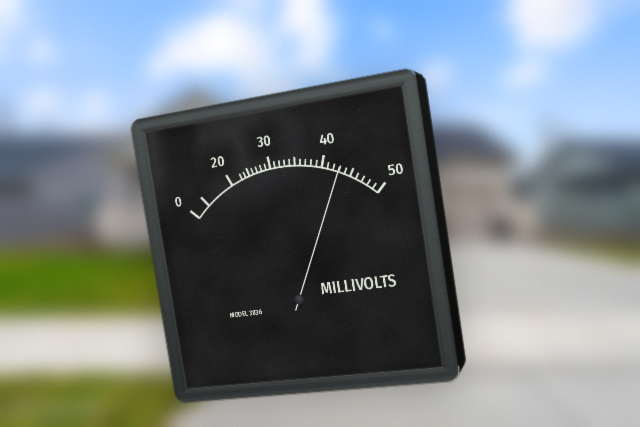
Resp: 43 mV
